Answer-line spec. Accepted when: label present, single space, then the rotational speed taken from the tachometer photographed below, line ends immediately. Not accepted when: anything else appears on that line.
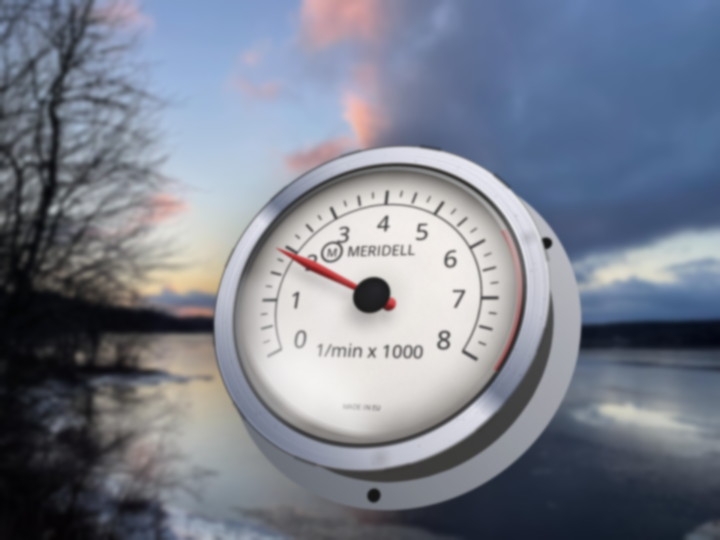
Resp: 1875 rpm
